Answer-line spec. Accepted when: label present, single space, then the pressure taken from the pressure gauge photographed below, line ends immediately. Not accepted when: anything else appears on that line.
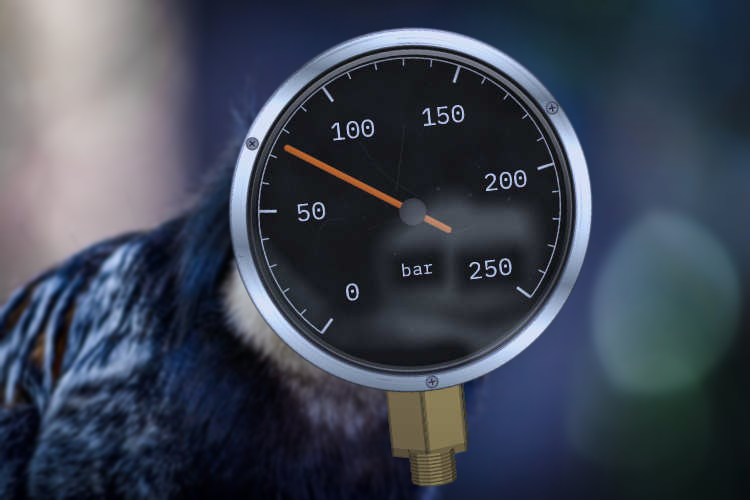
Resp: 75 bar
